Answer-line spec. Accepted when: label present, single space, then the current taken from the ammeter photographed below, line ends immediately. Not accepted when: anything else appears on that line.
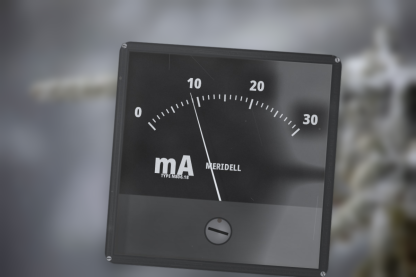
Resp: 9 mA
